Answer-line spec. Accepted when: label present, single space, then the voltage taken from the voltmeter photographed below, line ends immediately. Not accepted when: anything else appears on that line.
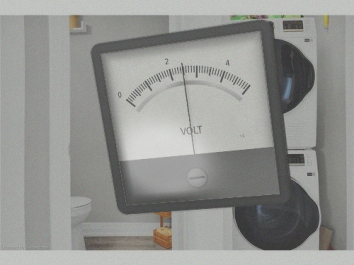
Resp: 2.5 V
